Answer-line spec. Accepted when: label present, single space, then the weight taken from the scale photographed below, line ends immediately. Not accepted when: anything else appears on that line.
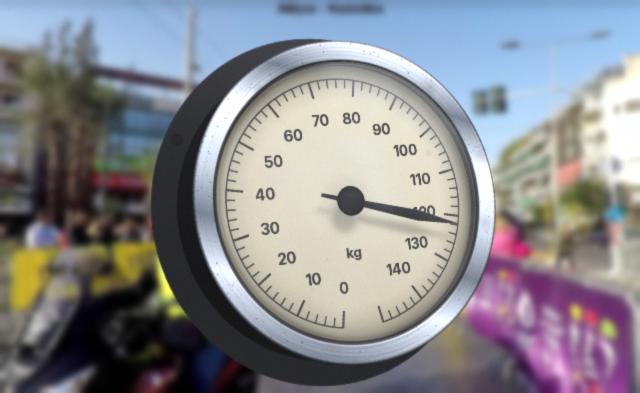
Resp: 122 kg
